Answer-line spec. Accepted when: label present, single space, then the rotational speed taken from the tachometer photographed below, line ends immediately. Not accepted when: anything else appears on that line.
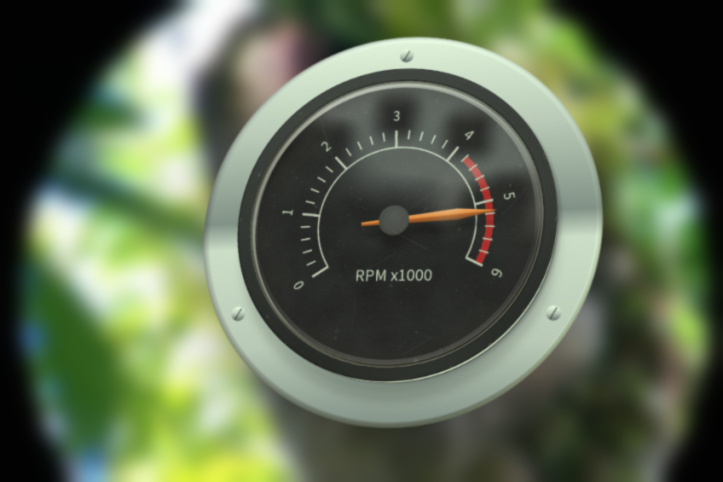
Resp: 5200 rpm
